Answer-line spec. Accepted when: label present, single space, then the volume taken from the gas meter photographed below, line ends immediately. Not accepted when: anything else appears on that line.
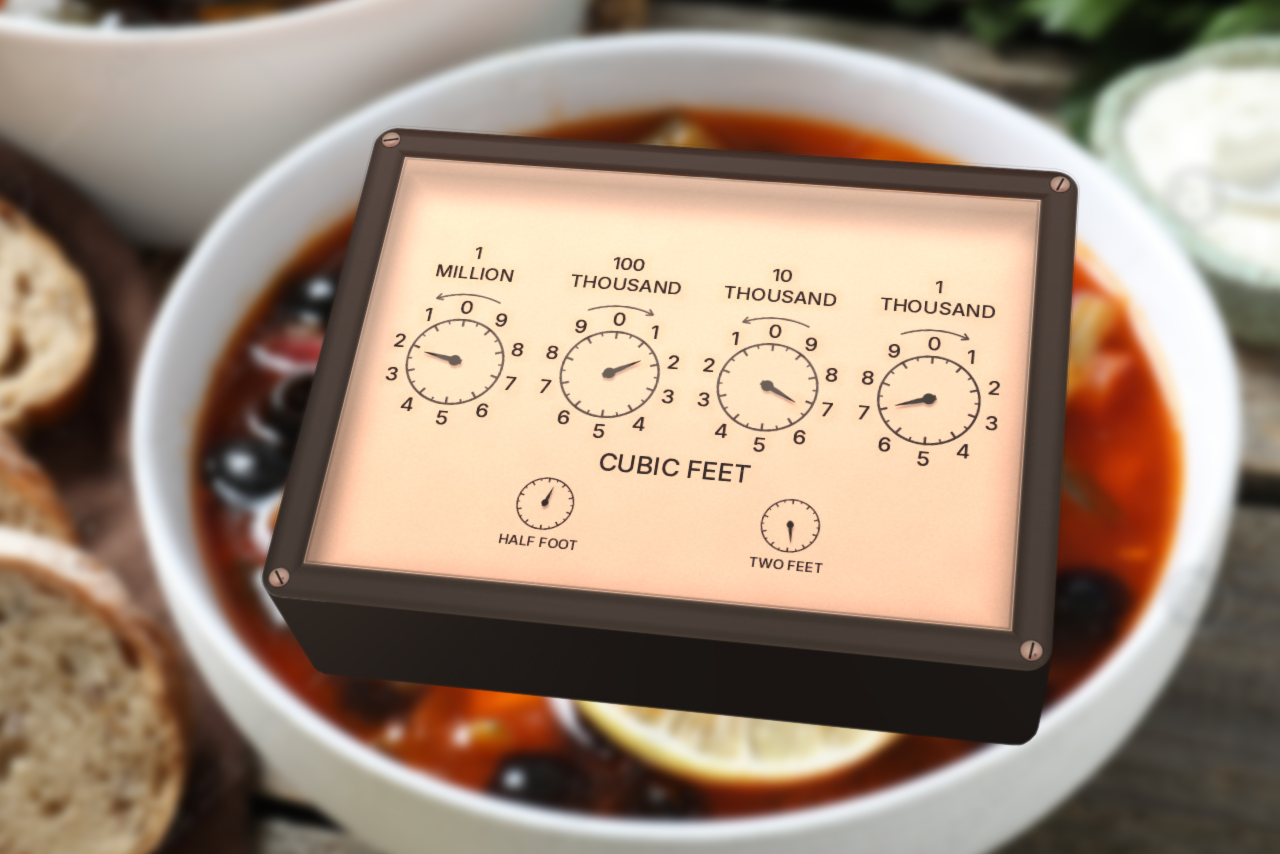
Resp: 216700 ft³
